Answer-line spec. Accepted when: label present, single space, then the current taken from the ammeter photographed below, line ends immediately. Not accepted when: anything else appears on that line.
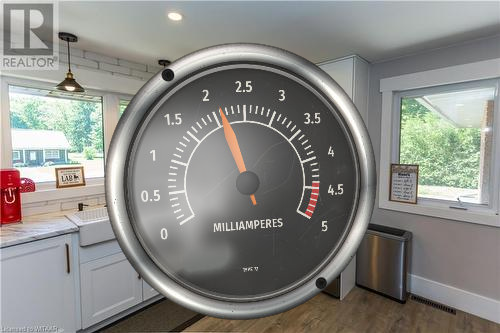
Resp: 2.1 mA
